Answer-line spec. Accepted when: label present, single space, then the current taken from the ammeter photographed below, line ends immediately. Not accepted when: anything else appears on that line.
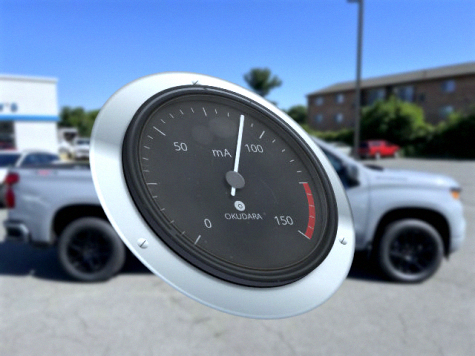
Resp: 90 mA
